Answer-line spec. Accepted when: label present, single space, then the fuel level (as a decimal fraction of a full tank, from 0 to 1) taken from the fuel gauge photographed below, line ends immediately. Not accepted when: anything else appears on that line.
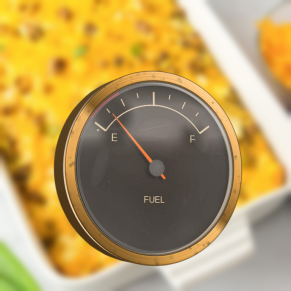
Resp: 0.125
